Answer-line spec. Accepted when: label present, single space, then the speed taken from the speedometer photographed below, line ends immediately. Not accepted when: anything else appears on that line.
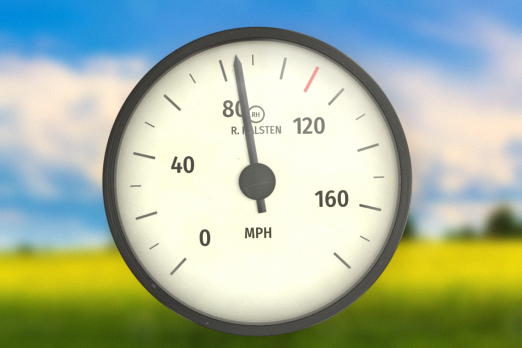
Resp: 85 mph
